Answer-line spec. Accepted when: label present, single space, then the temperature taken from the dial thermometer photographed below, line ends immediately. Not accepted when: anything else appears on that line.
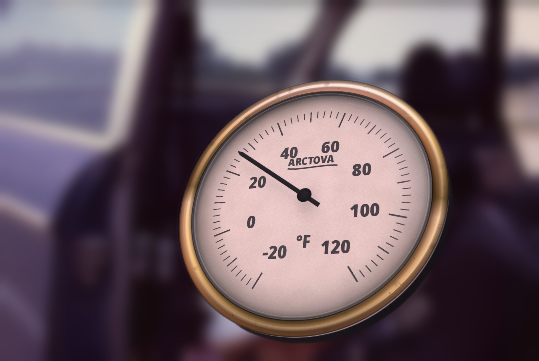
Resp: 26 °F
